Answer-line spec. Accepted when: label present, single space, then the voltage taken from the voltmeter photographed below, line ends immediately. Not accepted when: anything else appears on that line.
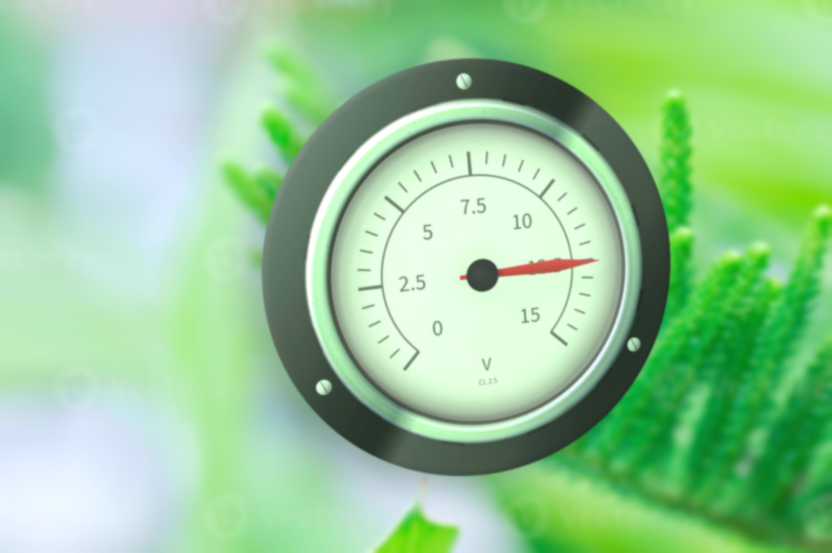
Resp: 12.5 V
